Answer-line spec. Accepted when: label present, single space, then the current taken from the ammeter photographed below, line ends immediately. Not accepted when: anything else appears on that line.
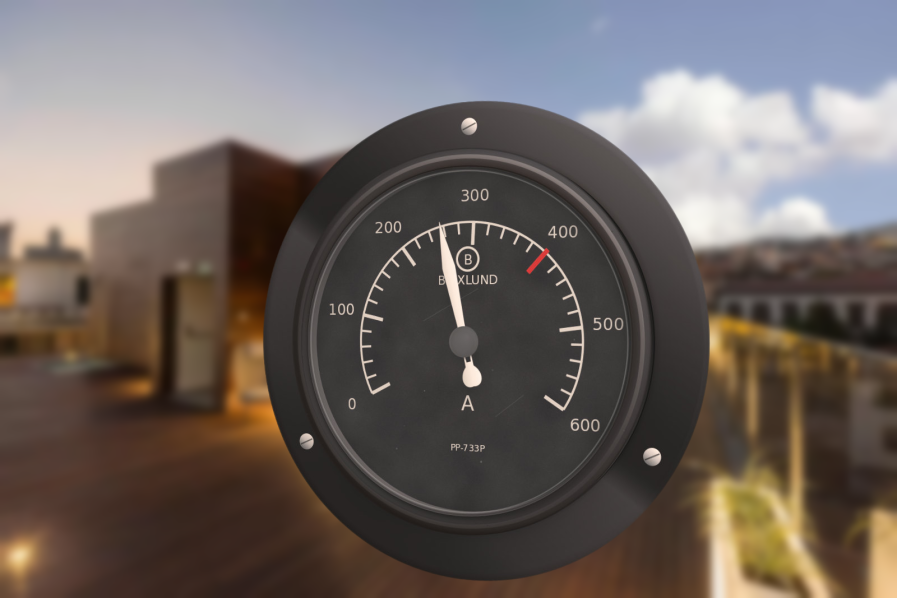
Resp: 260 A
